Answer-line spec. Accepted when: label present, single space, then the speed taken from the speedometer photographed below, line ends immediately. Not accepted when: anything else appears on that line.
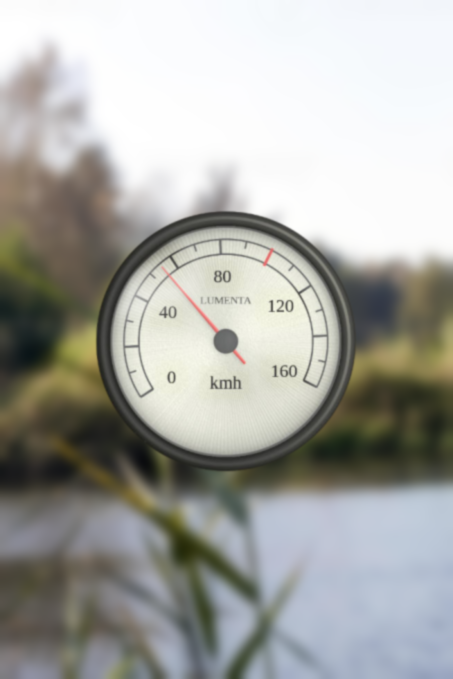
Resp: 55 km/h
